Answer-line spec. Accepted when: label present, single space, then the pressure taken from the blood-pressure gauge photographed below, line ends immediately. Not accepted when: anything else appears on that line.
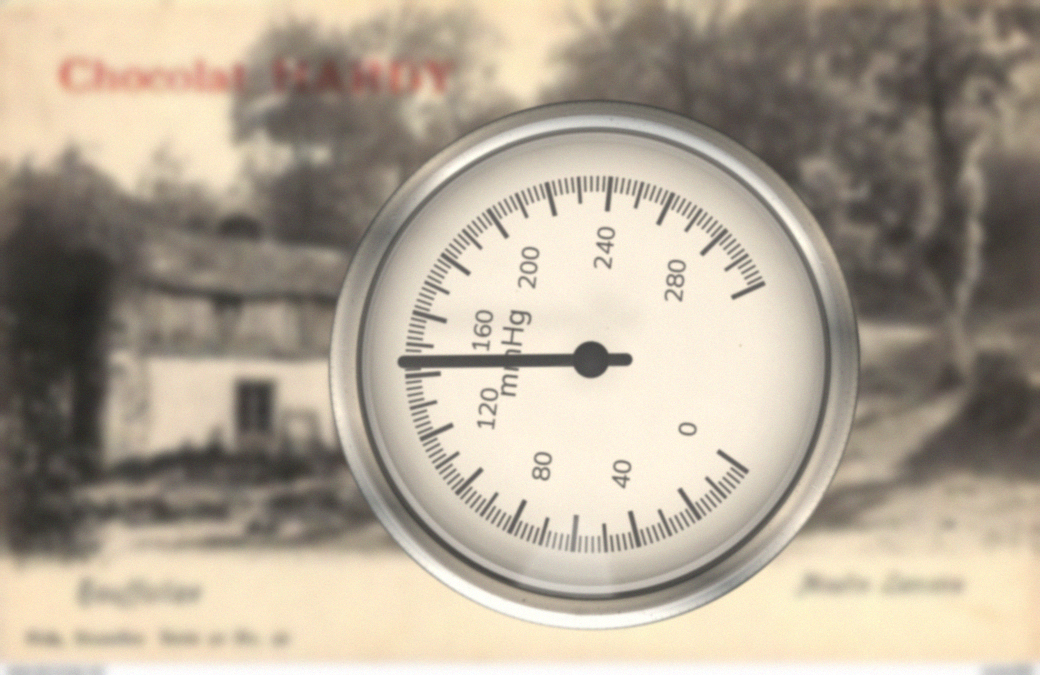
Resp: 144 mmHg
